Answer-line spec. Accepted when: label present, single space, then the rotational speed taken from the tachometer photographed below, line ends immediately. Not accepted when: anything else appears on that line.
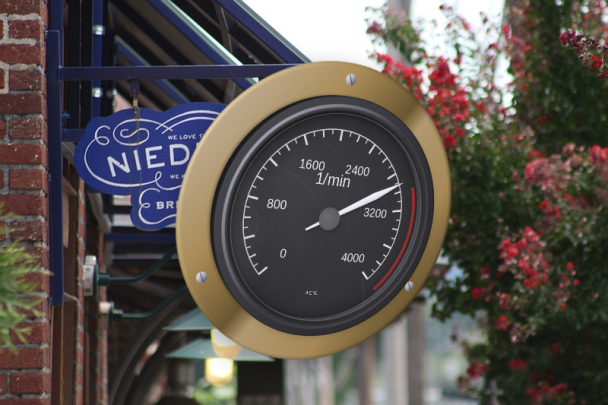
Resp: 2900 rpm
